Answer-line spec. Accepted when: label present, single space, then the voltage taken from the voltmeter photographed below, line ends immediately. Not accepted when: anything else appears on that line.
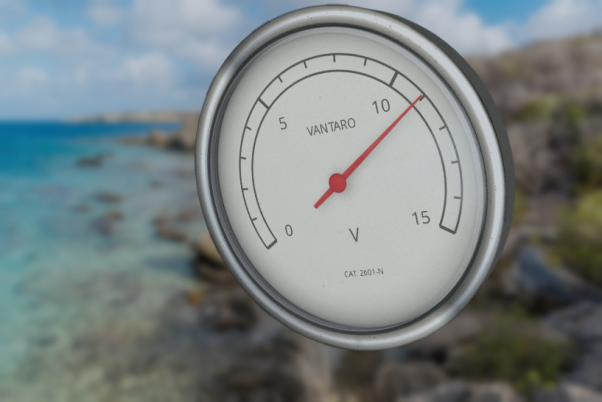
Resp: 11 V
